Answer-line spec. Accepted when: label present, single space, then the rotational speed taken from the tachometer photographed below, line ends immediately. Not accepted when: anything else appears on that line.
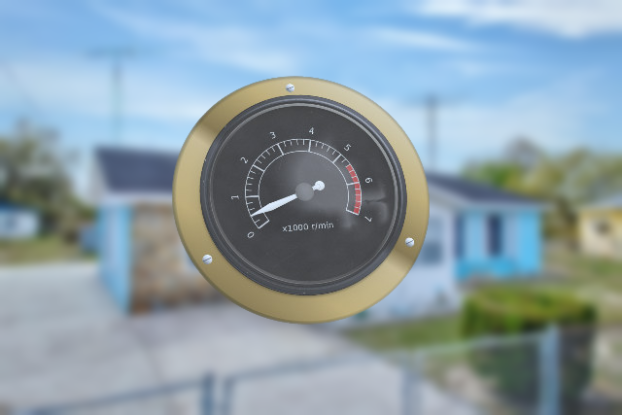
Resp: 400 rpm
